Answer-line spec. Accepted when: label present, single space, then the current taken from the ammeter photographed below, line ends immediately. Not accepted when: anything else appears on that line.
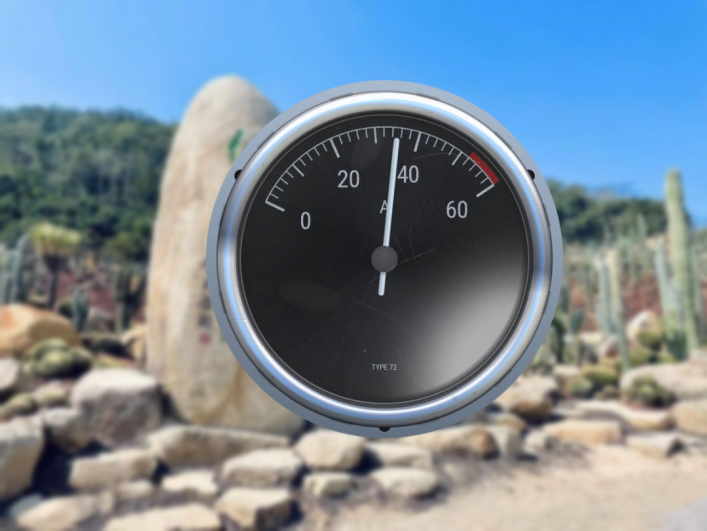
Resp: 35 A
